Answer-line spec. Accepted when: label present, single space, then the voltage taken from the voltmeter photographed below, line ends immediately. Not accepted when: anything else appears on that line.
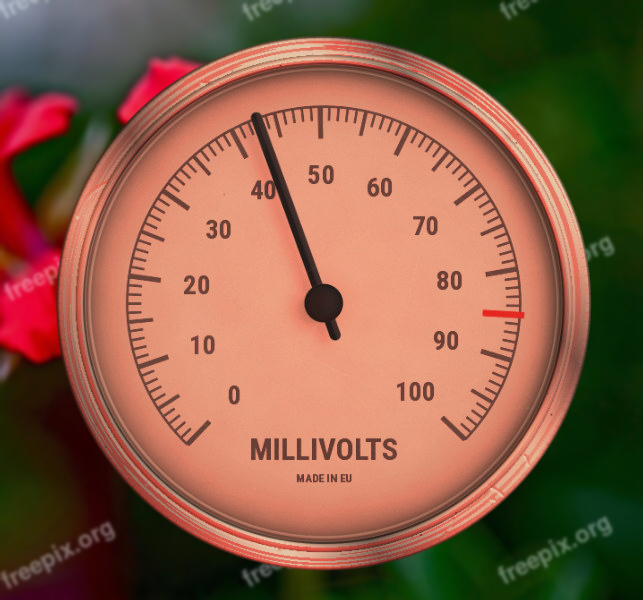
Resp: 43 mV
